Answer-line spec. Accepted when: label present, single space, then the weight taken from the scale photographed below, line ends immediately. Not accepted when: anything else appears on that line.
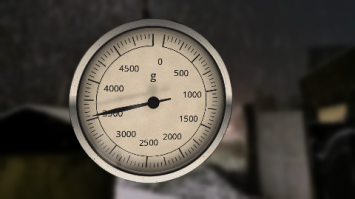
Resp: 3550 g
